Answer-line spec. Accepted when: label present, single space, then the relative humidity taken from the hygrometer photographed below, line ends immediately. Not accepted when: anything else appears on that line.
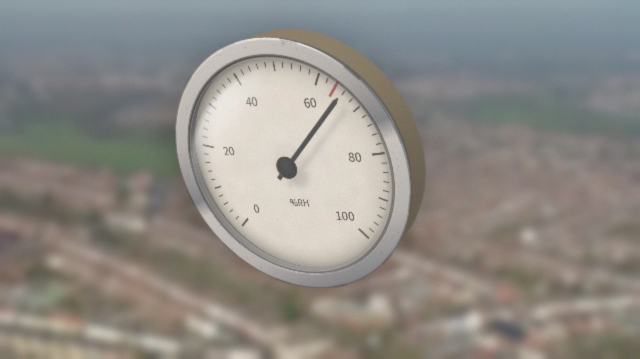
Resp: 66 %
